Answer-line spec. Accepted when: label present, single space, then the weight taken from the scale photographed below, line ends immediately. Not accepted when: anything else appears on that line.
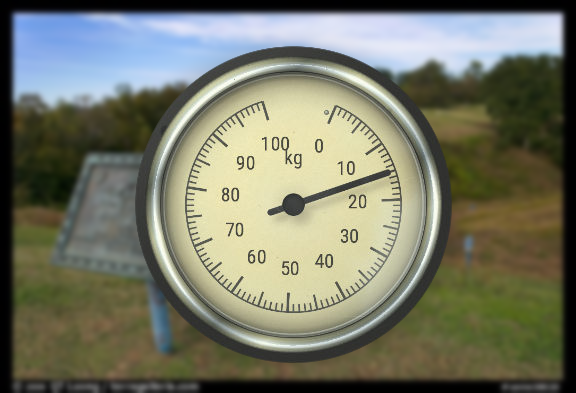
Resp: 15 kg
